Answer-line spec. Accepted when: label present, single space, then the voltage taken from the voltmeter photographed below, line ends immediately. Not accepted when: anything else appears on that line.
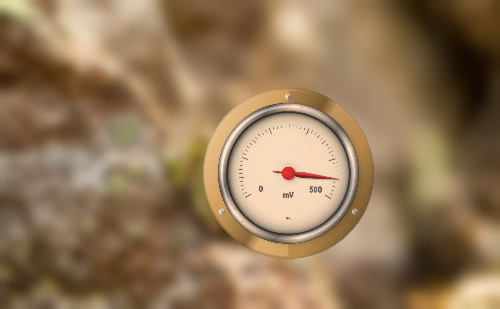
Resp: 450 mV
